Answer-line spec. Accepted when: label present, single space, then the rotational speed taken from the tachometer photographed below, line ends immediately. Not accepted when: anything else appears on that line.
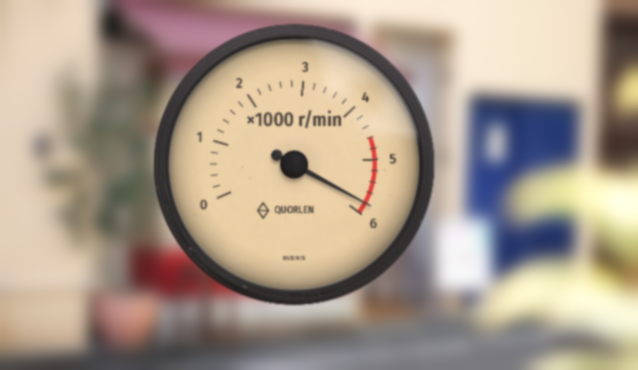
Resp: 5800 rpm
